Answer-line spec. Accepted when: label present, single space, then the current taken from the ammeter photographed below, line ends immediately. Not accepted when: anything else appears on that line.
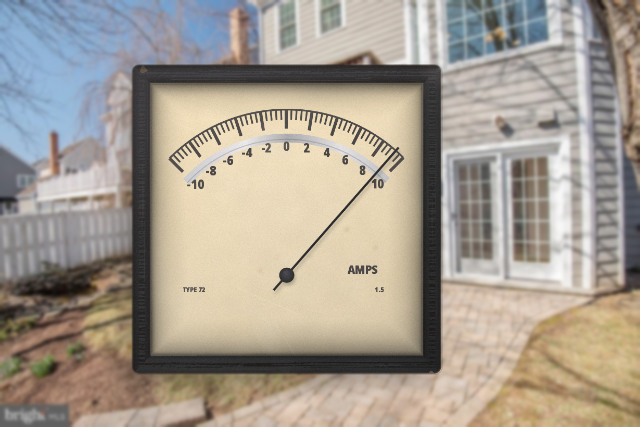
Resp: 9.2 A
